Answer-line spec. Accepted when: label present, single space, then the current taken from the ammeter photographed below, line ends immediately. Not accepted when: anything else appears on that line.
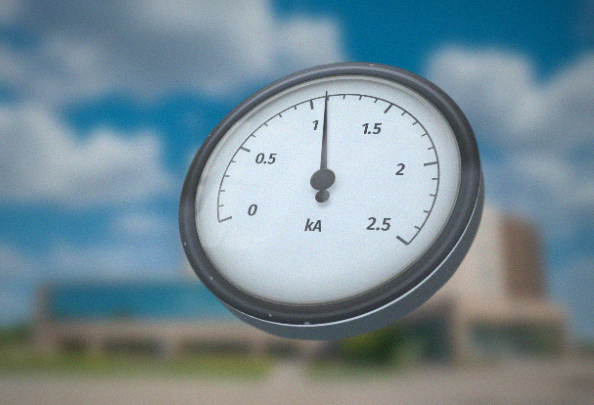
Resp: 1.1 kA
